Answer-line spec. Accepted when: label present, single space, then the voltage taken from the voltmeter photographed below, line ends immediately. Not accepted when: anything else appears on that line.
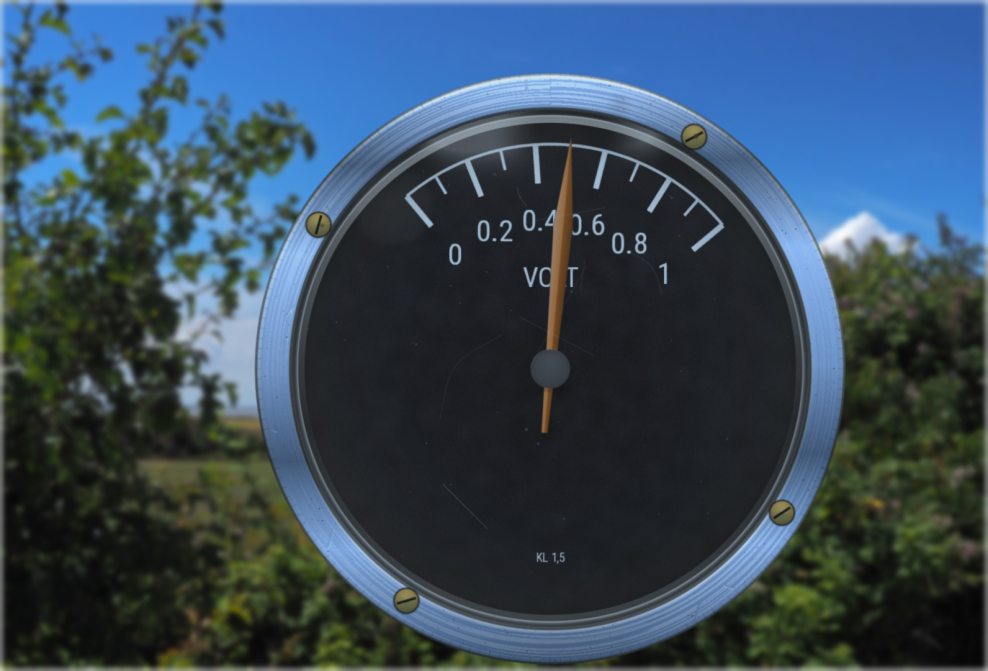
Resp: 0.5 V
